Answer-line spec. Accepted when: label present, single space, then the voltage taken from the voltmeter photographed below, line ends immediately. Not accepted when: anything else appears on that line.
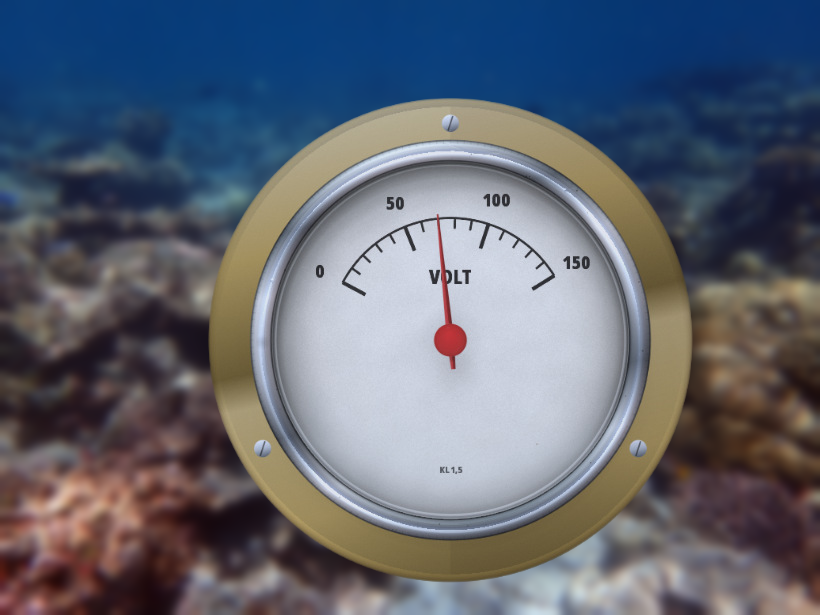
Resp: 70 V
